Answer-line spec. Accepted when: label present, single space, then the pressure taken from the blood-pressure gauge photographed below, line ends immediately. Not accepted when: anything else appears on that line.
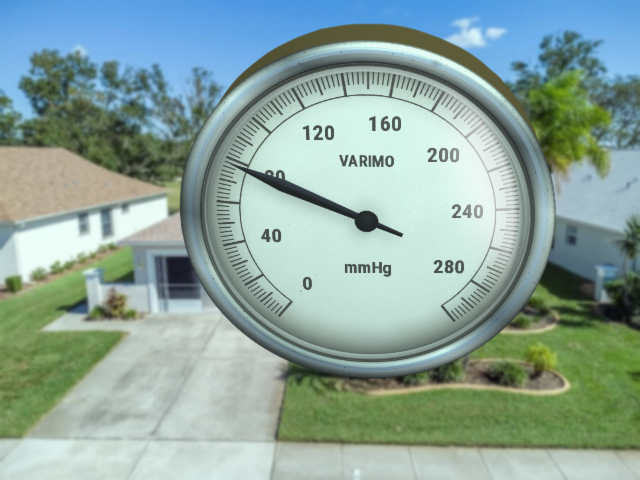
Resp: 80 mmHg
